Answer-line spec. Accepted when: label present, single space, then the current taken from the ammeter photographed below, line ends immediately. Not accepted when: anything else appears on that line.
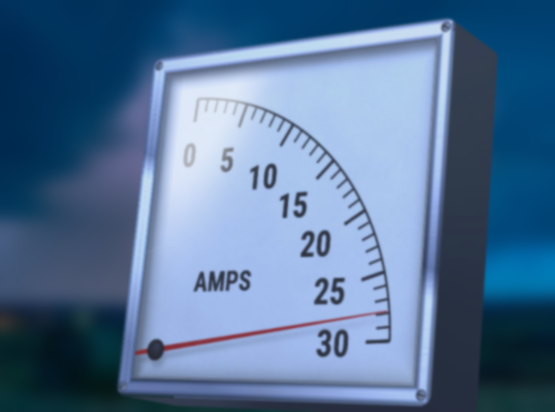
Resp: 28 A
